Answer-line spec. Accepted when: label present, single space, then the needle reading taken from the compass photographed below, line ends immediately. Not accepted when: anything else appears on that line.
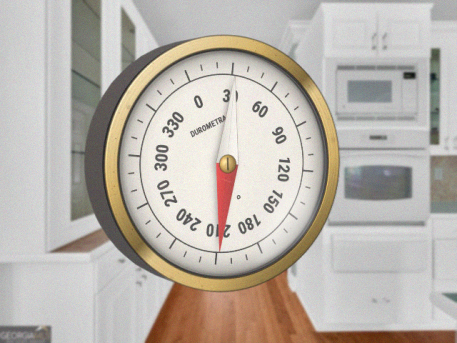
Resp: 210 °
